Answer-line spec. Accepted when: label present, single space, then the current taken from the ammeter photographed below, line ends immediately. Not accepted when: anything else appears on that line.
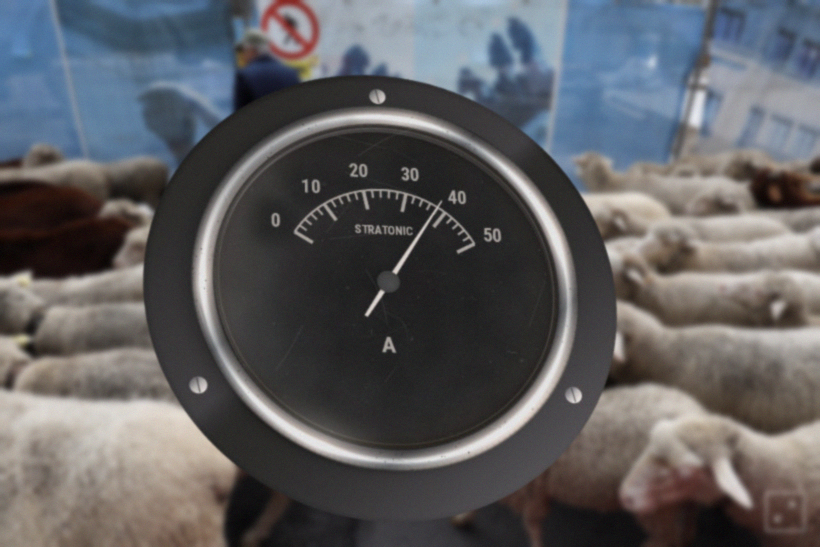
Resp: 38 A
